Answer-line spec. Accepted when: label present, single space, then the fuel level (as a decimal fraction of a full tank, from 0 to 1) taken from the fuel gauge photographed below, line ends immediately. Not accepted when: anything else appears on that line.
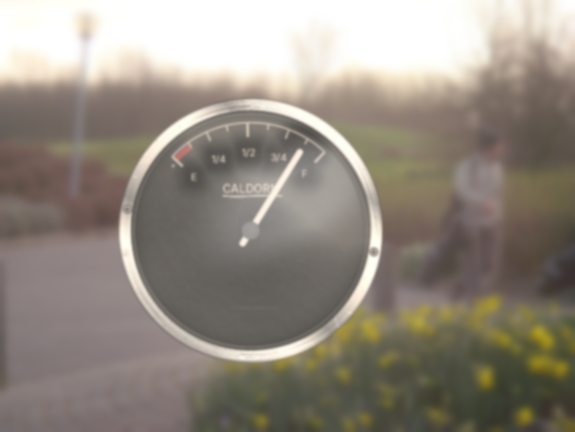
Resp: 0.875
